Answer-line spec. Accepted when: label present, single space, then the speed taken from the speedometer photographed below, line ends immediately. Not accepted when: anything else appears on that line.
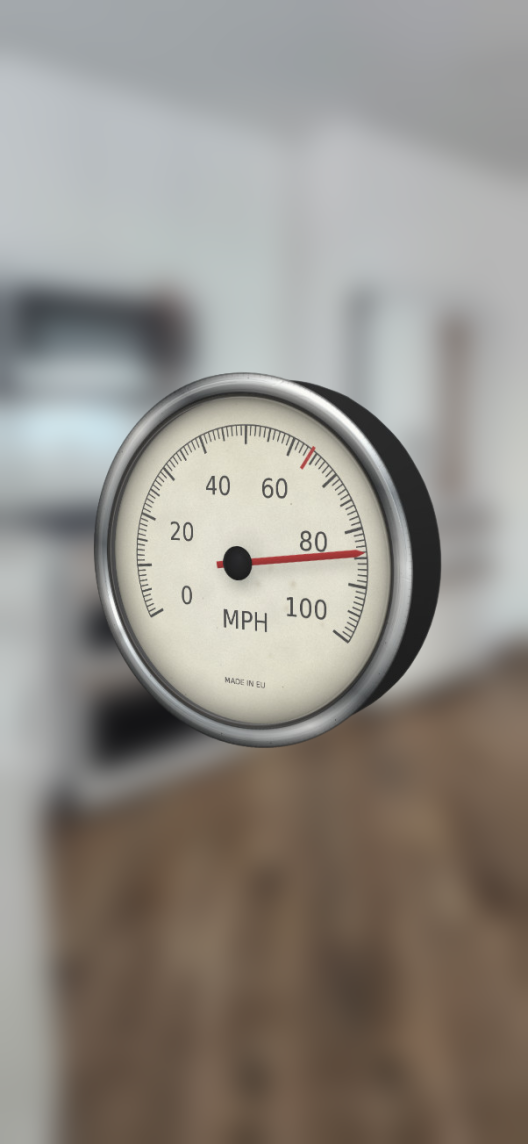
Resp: 84 mph
